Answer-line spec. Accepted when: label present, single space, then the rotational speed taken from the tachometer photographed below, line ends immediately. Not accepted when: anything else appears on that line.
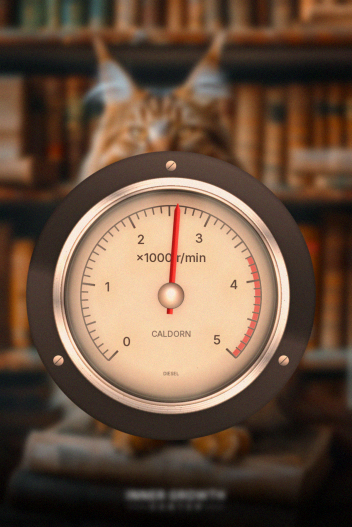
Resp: 2600 rpm
